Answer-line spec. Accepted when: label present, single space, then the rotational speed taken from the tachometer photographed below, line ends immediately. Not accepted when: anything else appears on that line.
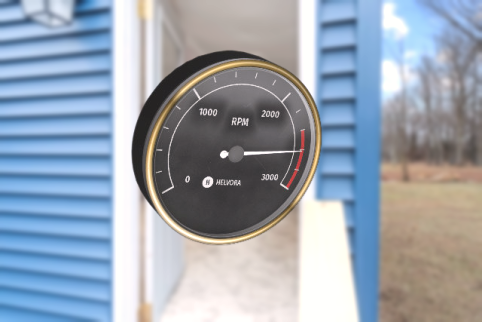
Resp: 2600 rpm
